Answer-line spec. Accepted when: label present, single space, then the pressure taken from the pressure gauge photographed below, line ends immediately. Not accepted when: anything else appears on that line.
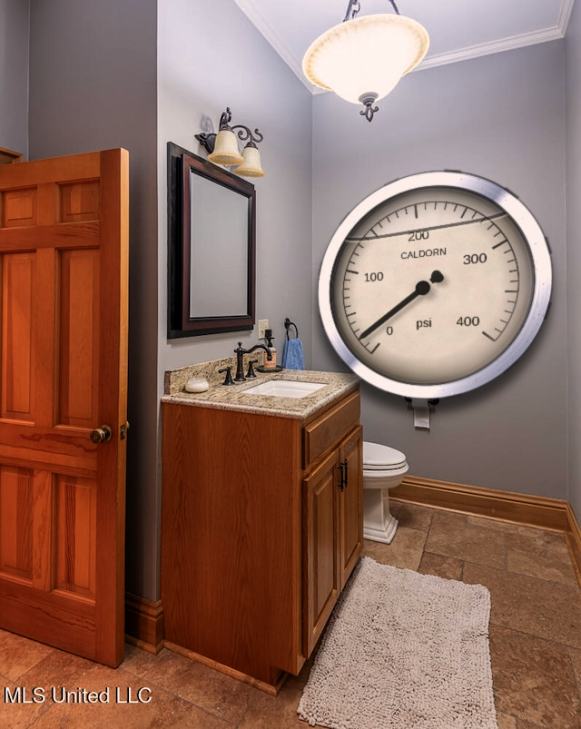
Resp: 20 psi
